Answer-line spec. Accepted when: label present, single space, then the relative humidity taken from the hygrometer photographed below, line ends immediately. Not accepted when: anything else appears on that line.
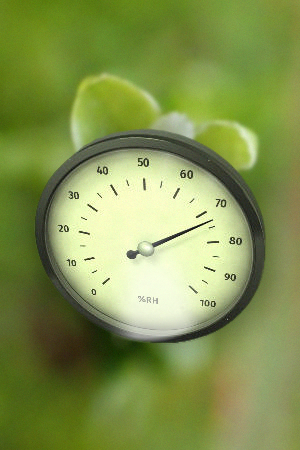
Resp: 72.5 %
